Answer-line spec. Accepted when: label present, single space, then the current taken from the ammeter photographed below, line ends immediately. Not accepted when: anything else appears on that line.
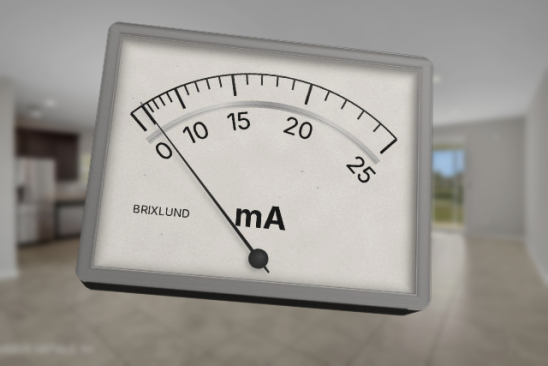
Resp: 5 mA
